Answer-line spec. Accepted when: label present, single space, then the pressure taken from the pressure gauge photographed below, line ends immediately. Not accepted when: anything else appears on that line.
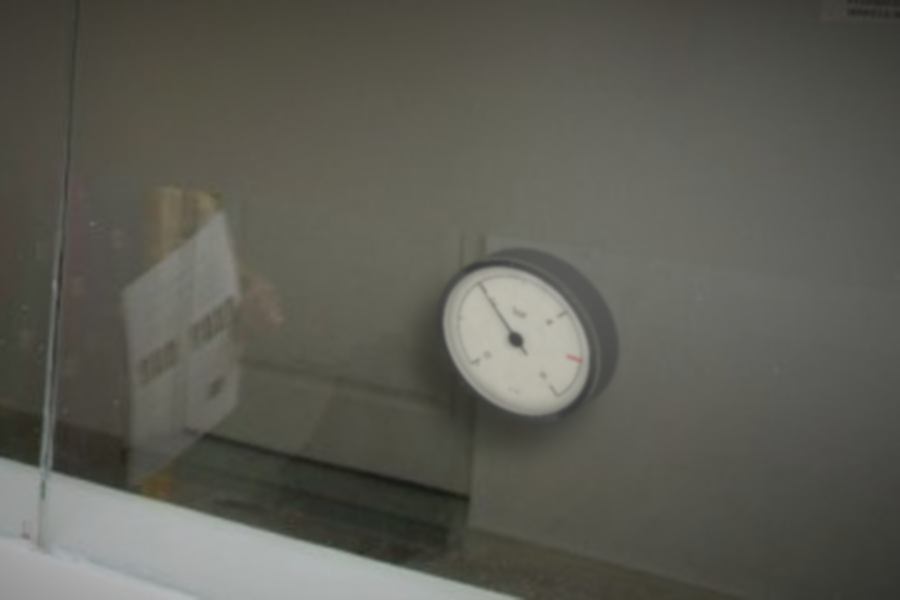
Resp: 2 bar
